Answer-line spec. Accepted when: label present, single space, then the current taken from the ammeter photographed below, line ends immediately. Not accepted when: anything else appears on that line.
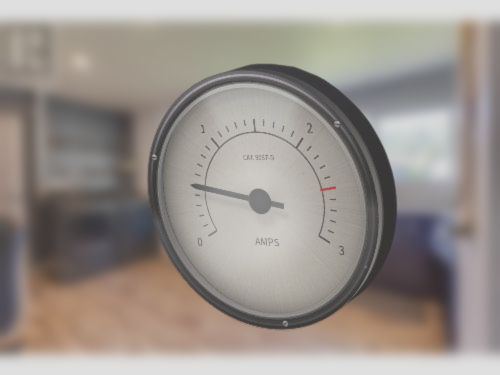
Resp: 0.5 A
